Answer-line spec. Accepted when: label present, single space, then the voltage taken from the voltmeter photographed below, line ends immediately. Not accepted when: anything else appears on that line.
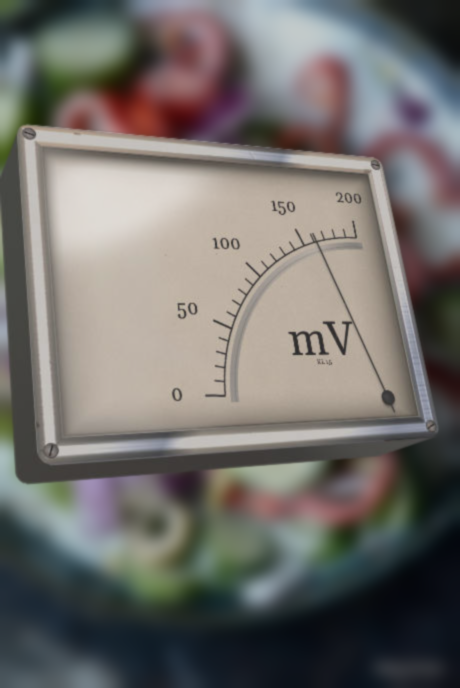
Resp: 160 mV
